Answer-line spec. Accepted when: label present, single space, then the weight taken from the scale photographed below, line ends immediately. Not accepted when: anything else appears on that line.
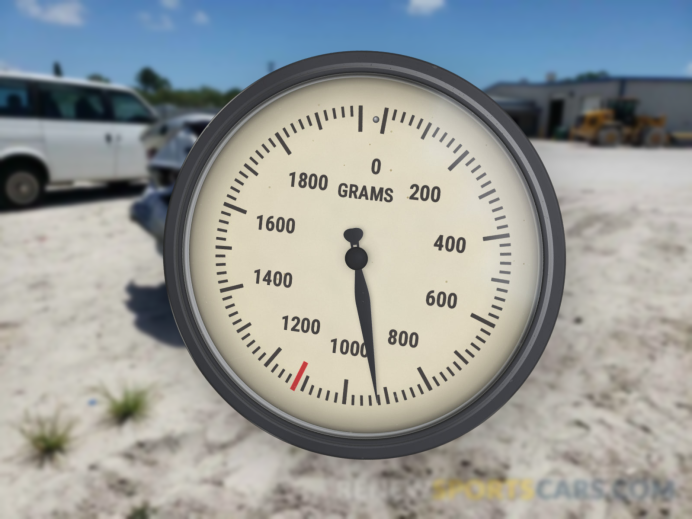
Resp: 920 g
